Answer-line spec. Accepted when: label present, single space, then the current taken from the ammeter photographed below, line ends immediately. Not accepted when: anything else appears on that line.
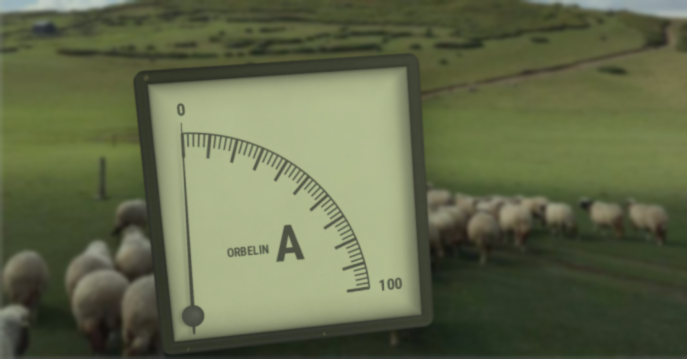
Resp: 0 A
